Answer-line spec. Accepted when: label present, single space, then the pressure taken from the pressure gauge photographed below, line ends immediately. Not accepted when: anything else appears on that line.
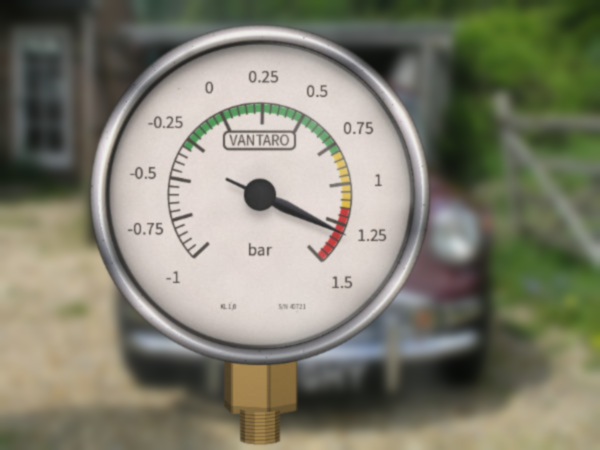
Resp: 1.3 bar
